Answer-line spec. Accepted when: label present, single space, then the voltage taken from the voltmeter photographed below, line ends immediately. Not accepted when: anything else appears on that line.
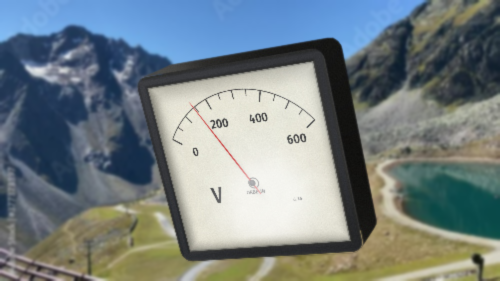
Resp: 150 V
